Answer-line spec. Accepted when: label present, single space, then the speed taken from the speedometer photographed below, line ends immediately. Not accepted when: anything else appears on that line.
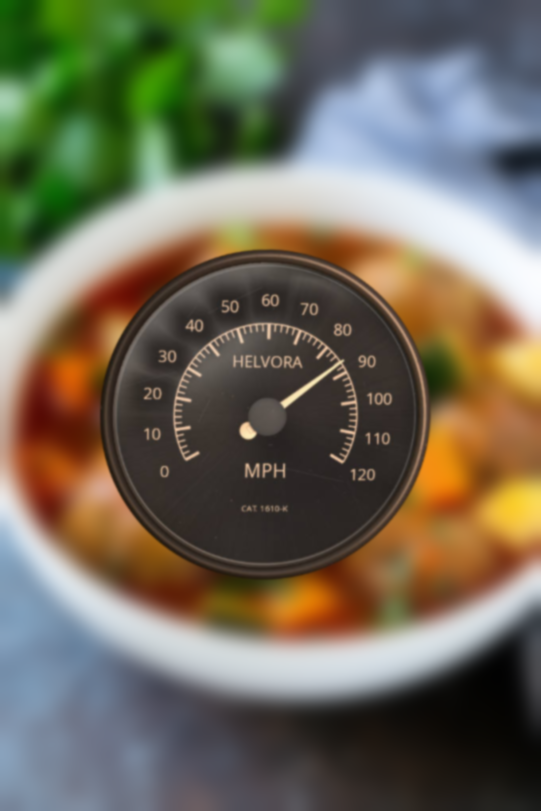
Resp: 86 mph
